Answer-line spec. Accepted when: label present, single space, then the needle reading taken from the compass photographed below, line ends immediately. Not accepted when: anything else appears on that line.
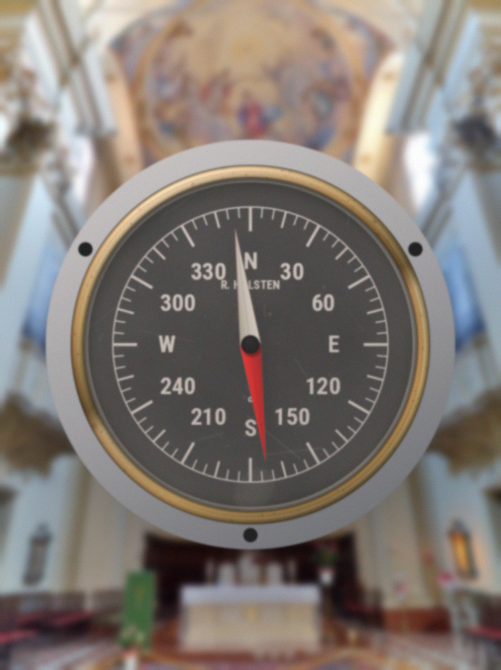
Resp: 172.5 °
